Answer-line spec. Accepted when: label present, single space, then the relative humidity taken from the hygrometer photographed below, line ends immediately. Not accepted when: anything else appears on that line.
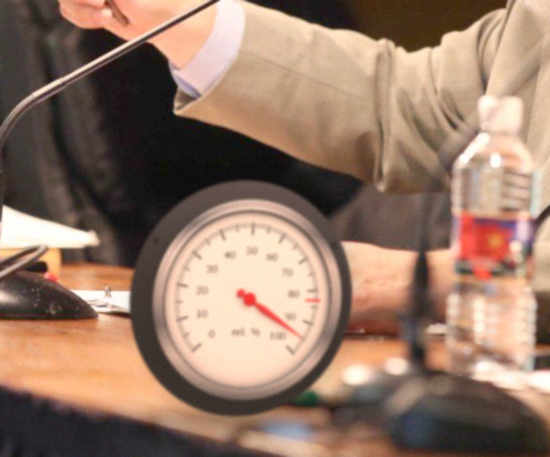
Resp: 95 %
